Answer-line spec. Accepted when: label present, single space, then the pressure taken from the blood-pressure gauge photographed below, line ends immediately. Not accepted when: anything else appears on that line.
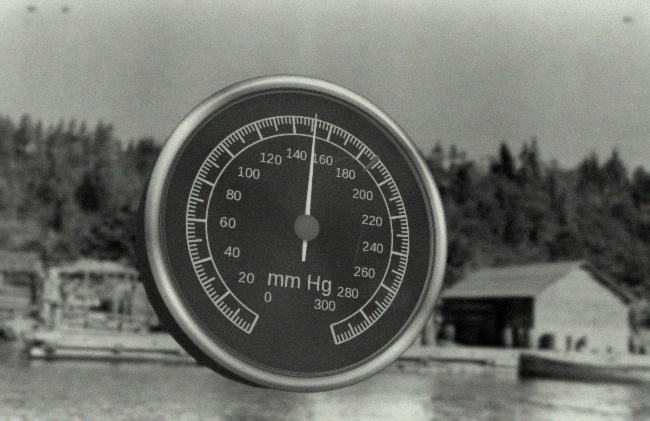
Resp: 150 mmHg
